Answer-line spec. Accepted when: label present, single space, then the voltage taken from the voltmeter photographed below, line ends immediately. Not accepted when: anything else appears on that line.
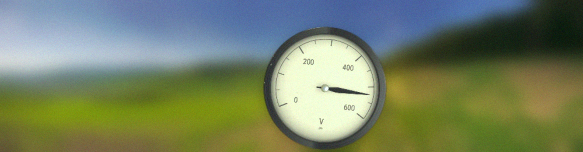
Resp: 525 V
